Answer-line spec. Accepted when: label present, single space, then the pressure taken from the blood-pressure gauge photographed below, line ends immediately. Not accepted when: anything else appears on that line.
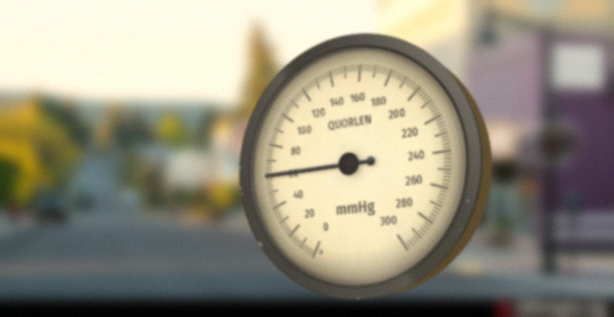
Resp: 60 mmHg
